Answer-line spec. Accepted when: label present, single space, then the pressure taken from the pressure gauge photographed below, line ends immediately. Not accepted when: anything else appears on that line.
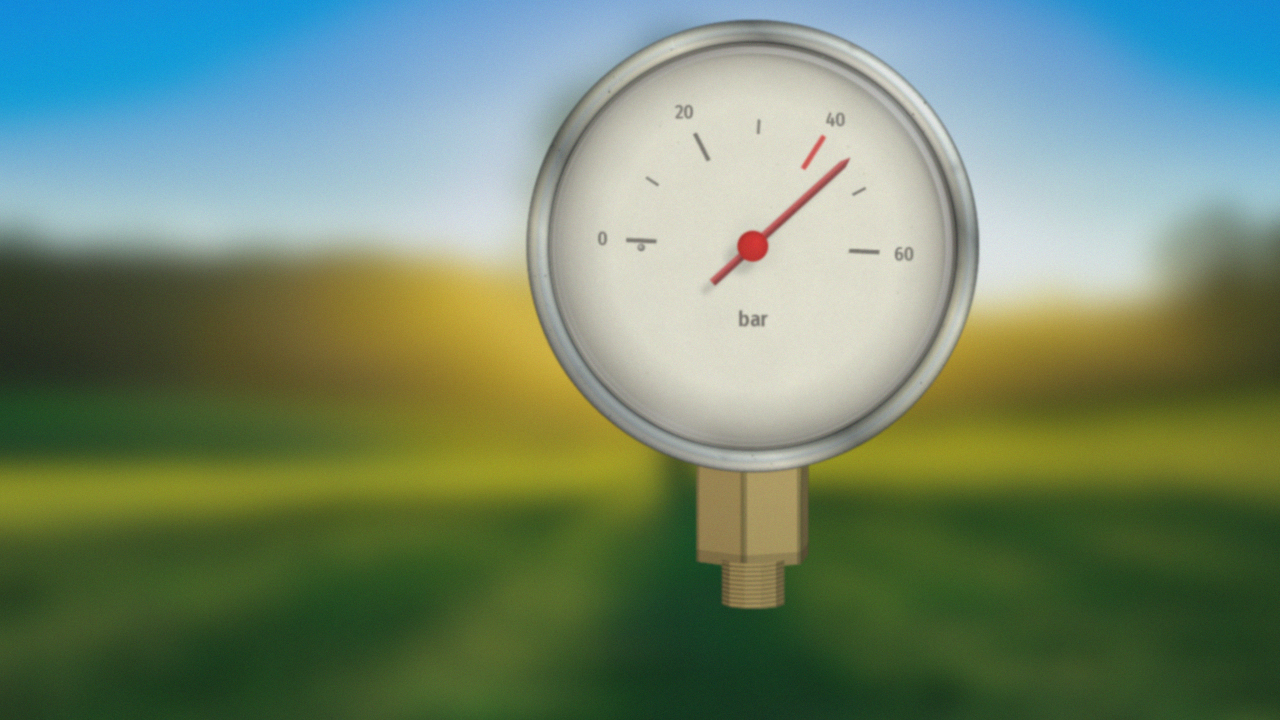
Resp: 45 bar
